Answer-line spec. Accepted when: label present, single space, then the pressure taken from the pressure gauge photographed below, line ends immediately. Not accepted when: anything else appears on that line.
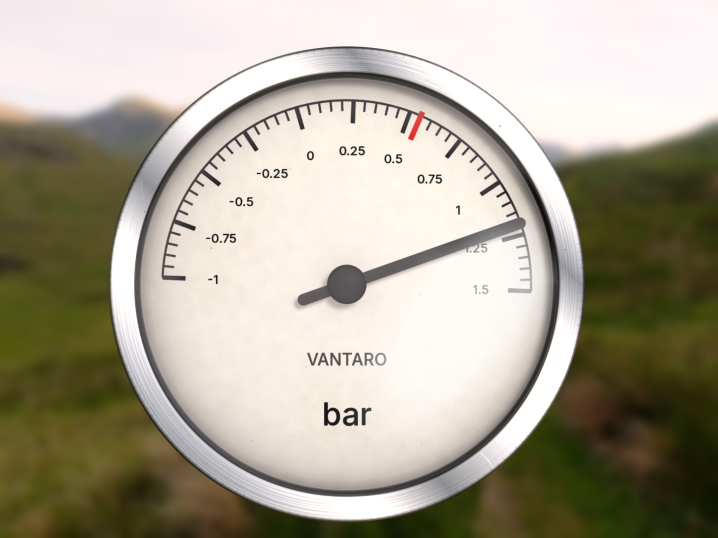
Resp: 1.2 bar
